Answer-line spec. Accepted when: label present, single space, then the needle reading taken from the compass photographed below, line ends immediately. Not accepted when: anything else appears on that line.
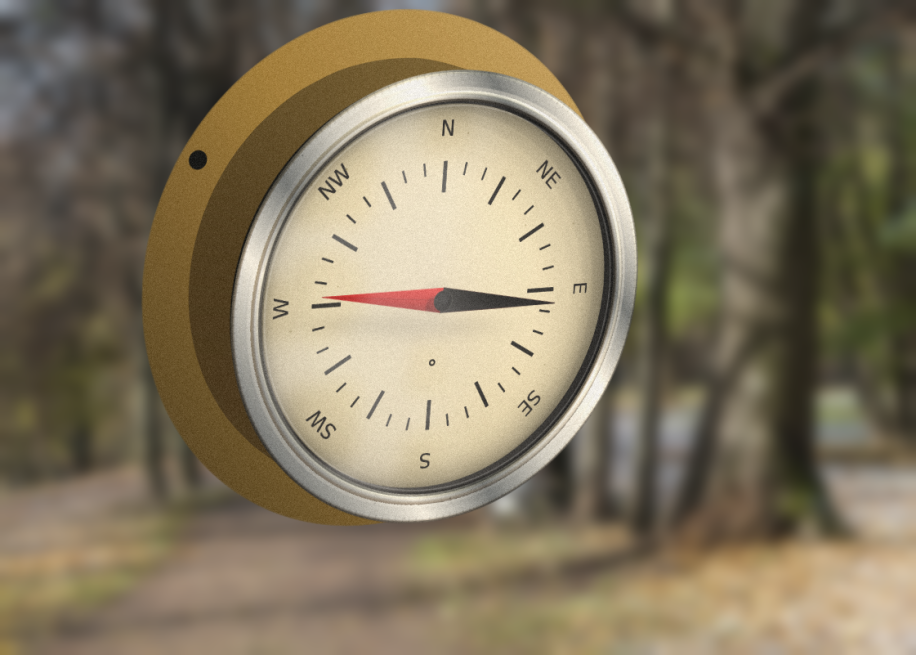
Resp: 275 °
